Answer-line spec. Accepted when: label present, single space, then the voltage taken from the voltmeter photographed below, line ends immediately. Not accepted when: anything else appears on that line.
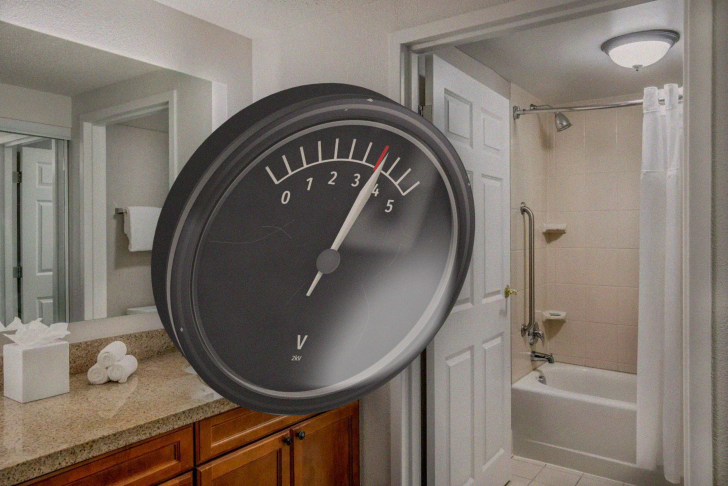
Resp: 3.5 V
